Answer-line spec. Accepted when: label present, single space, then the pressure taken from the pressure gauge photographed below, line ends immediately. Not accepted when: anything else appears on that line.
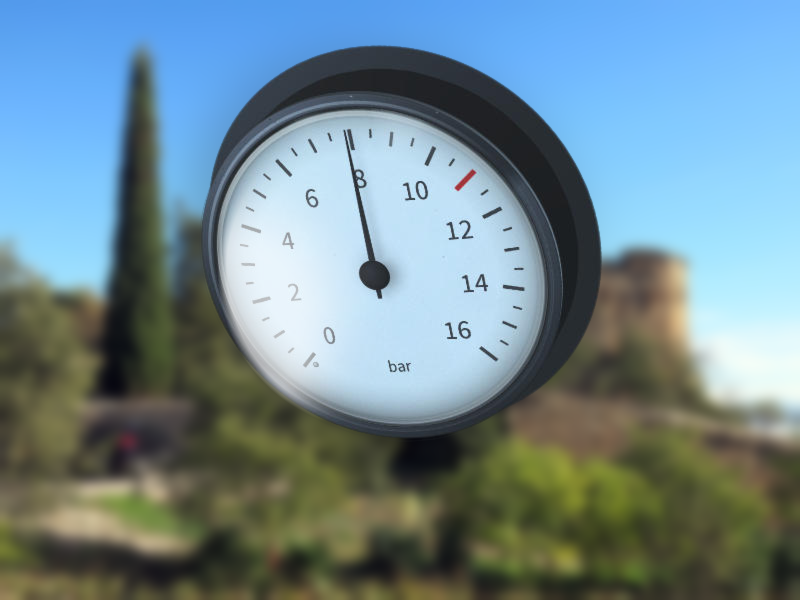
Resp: 8 bar
